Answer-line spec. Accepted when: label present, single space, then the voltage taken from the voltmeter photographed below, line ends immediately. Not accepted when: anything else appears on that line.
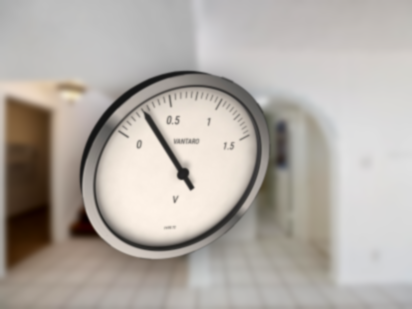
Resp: 0.25 V
